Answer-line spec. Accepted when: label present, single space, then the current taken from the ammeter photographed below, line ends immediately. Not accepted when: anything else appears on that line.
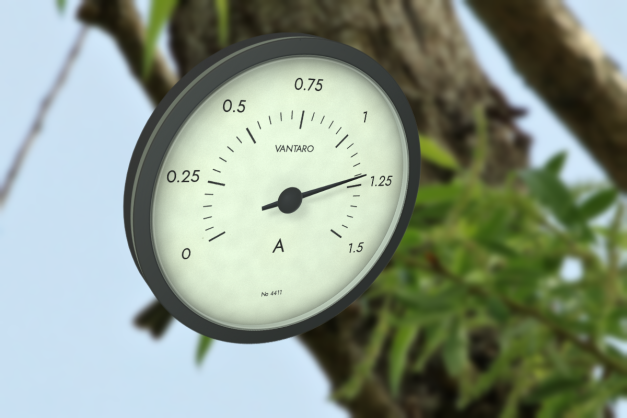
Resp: 1.2 A
